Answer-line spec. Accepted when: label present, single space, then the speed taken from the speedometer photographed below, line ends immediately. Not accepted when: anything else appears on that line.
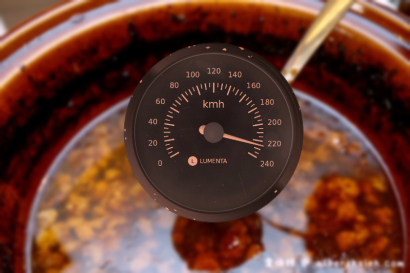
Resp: 225 km/h
